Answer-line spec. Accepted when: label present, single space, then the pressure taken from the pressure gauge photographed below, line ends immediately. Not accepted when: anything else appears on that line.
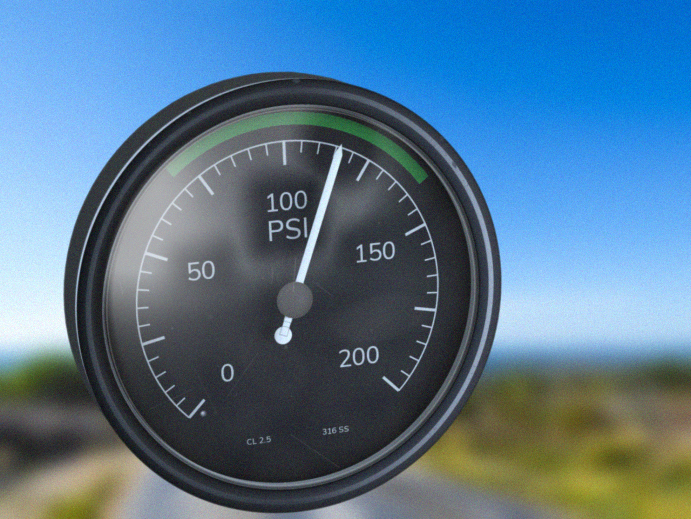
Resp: 115 psi
